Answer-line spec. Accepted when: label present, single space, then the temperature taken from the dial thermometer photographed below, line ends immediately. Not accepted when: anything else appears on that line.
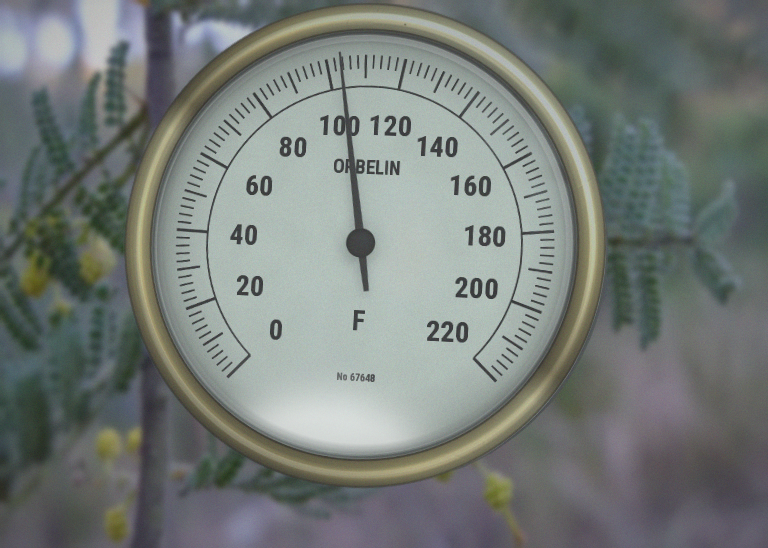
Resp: 104 °F
